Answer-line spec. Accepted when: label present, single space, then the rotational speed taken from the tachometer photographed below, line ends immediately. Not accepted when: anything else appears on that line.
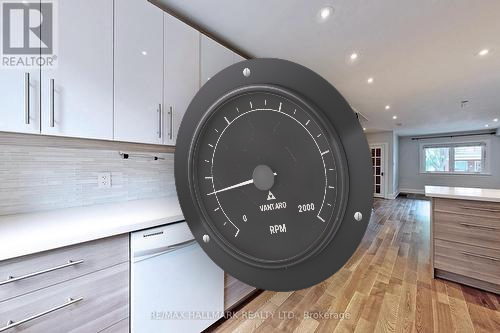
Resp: 300 rpm
